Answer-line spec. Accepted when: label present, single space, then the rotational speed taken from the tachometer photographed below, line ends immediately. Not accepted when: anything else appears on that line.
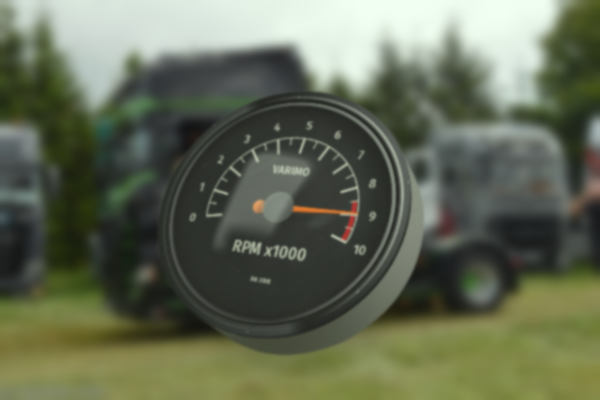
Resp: 9000 rpm
